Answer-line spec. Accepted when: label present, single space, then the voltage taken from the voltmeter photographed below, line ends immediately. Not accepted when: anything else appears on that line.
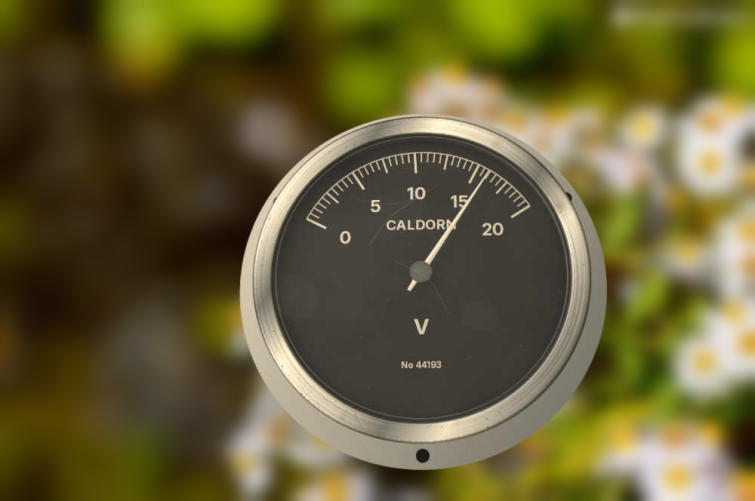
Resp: 16 V
